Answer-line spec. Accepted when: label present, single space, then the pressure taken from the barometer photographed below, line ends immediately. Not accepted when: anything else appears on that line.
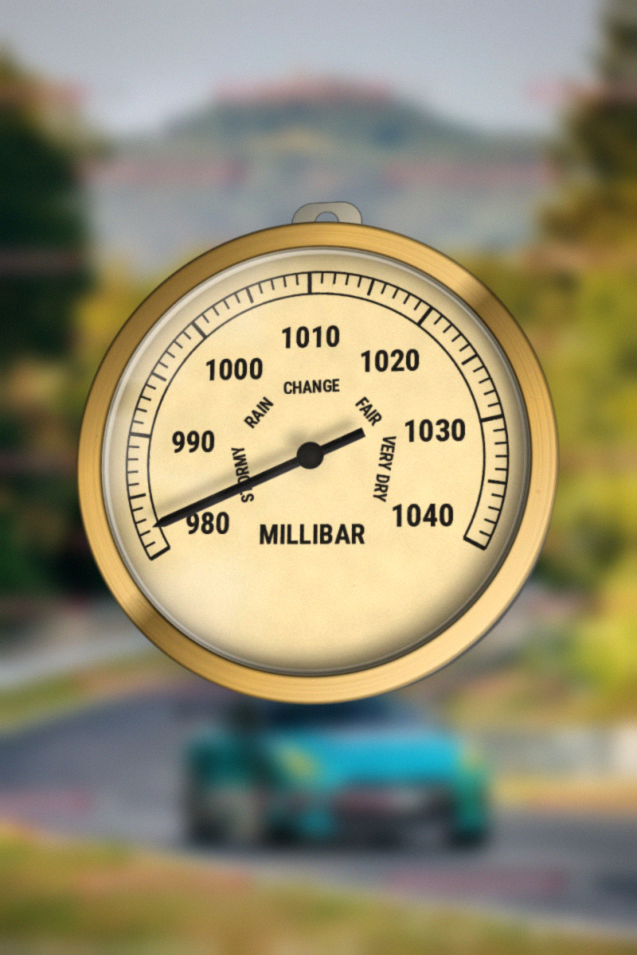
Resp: 982 mbar
